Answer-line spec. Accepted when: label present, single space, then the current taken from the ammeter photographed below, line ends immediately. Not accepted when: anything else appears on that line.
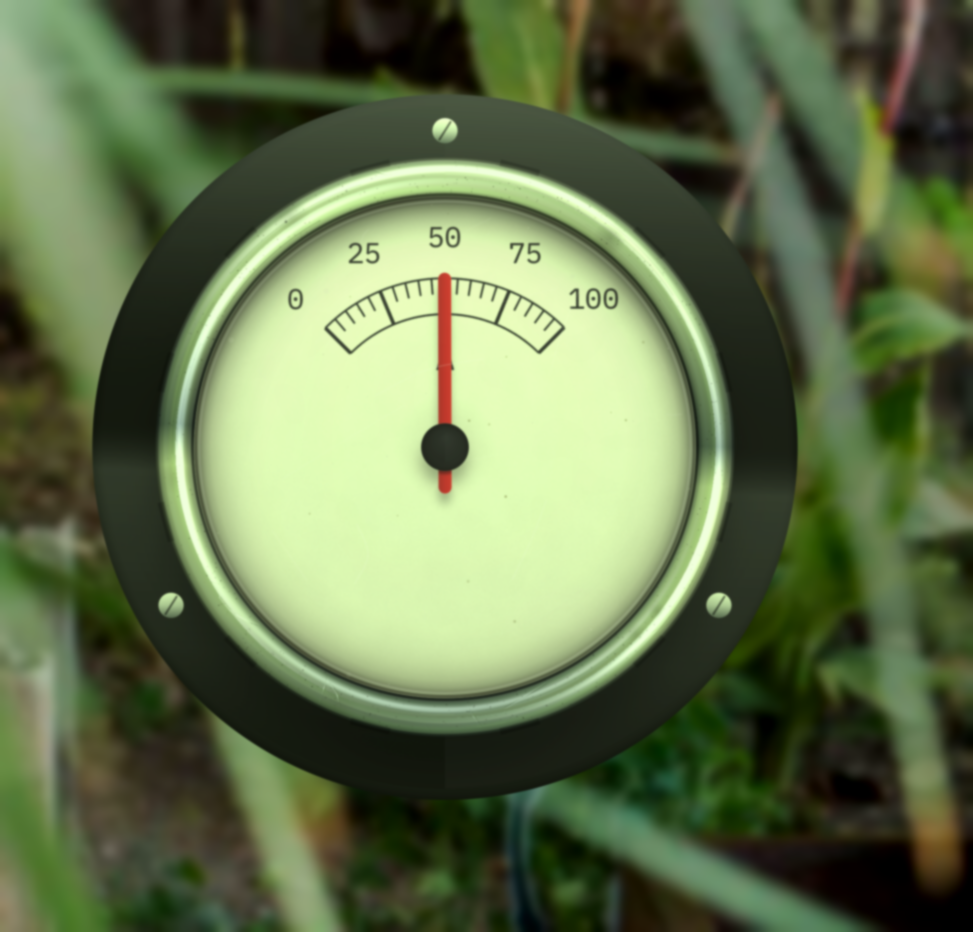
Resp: 50 A
